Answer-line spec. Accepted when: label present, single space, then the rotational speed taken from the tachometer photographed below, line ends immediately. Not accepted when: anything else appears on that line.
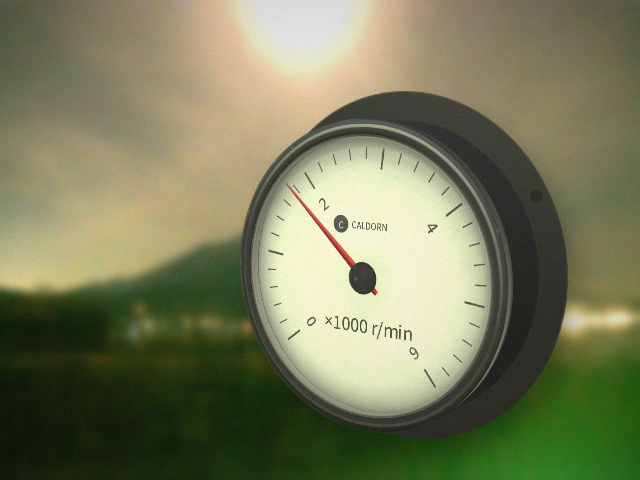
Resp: 1800 rpm
